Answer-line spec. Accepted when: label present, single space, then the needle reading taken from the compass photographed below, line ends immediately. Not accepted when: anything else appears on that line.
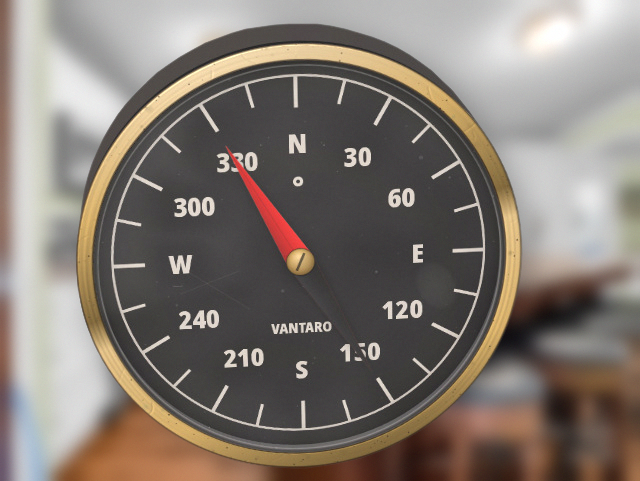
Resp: 330 °
